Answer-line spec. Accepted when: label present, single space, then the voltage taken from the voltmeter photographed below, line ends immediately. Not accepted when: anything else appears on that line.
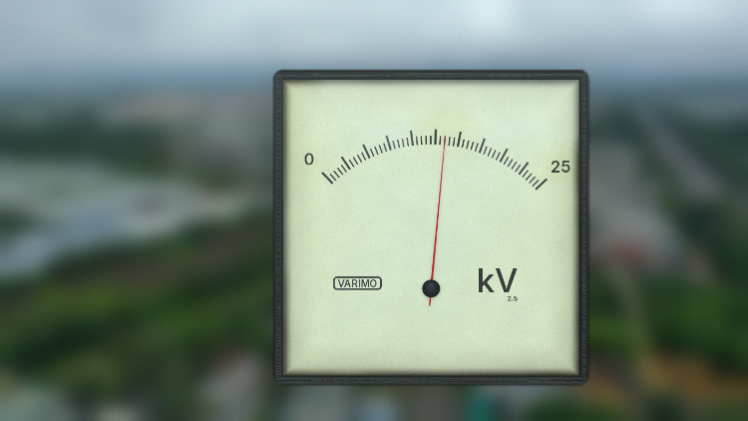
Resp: 13.5 kV
